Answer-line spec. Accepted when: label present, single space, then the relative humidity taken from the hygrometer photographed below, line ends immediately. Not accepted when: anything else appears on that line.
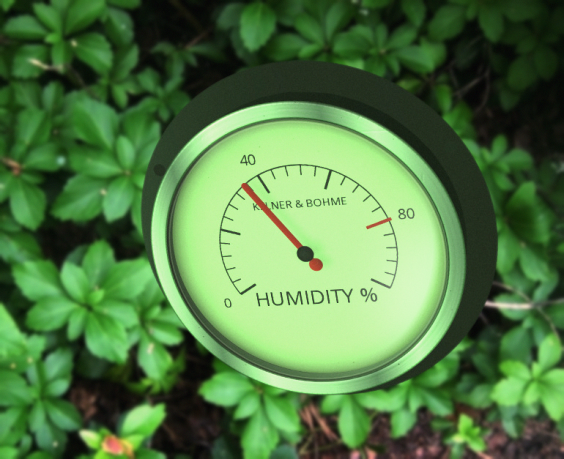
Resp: 36 %
